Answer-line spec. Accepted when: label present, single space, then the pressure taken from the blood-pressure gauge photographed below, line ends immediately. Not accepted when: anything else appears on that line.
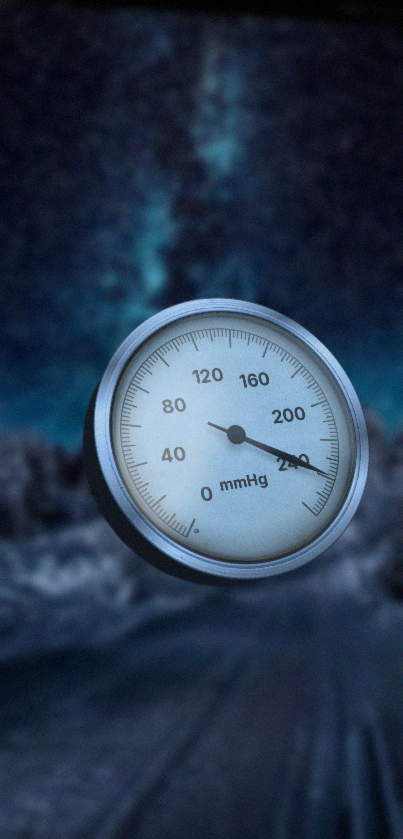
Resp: 240 mmHg
